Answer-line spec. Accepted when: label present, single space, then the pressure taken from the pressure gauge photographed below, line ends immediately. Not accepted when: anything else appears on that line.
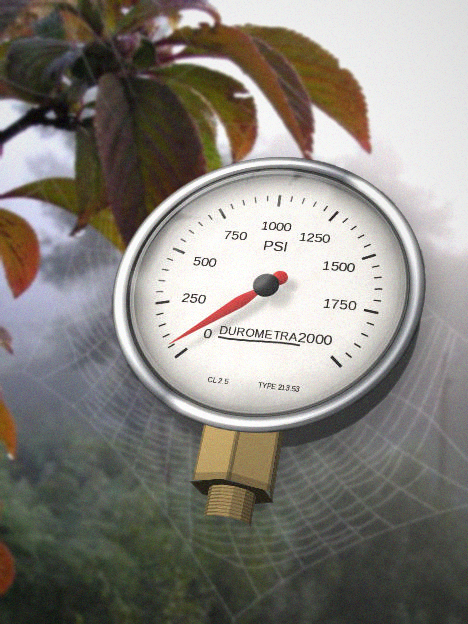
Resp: 50 psi
